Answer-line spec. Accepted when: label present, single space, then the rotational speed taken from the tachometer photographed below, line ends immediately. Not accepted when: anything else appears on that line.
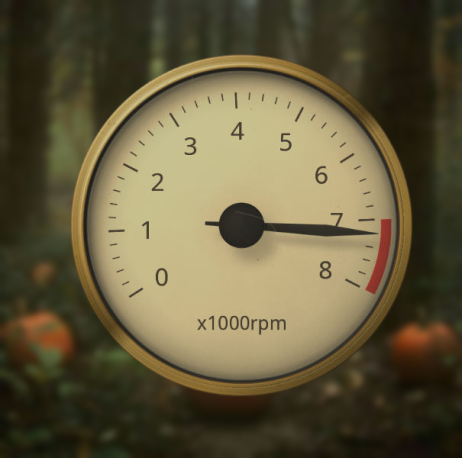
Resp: 7200 rpm
